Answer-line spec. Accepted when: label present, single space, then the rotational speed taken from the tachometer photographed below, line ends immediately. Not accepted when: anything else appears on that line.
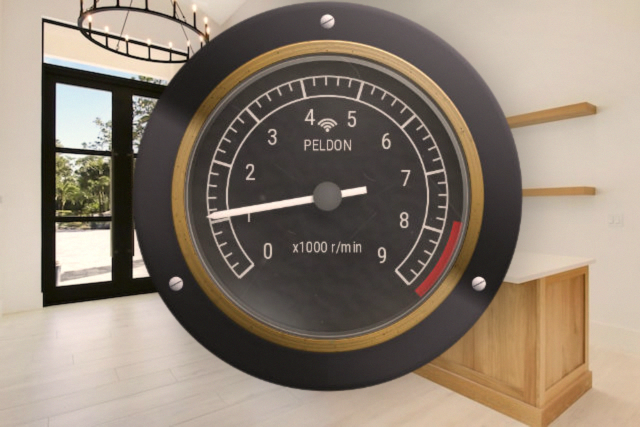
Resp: 1100 rpm
